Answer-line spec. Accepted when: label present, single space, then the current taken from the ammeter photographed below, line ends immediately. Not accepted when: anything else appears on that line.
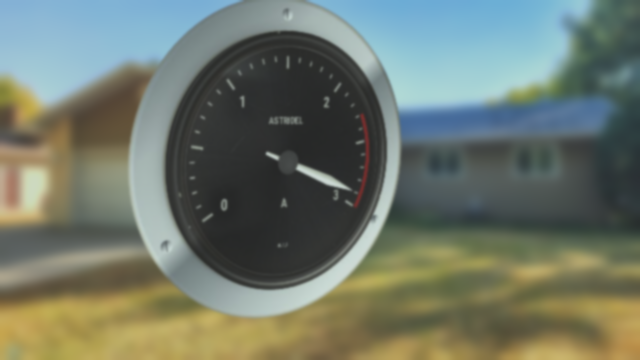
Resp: 2.9 A
